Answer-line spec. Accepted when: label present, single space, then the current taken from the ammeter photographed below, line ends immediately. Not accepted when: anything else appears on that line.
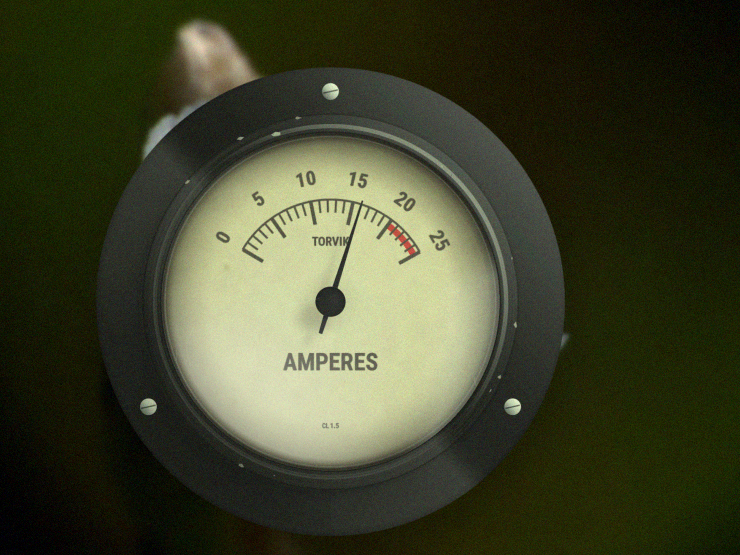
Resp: 16 A
